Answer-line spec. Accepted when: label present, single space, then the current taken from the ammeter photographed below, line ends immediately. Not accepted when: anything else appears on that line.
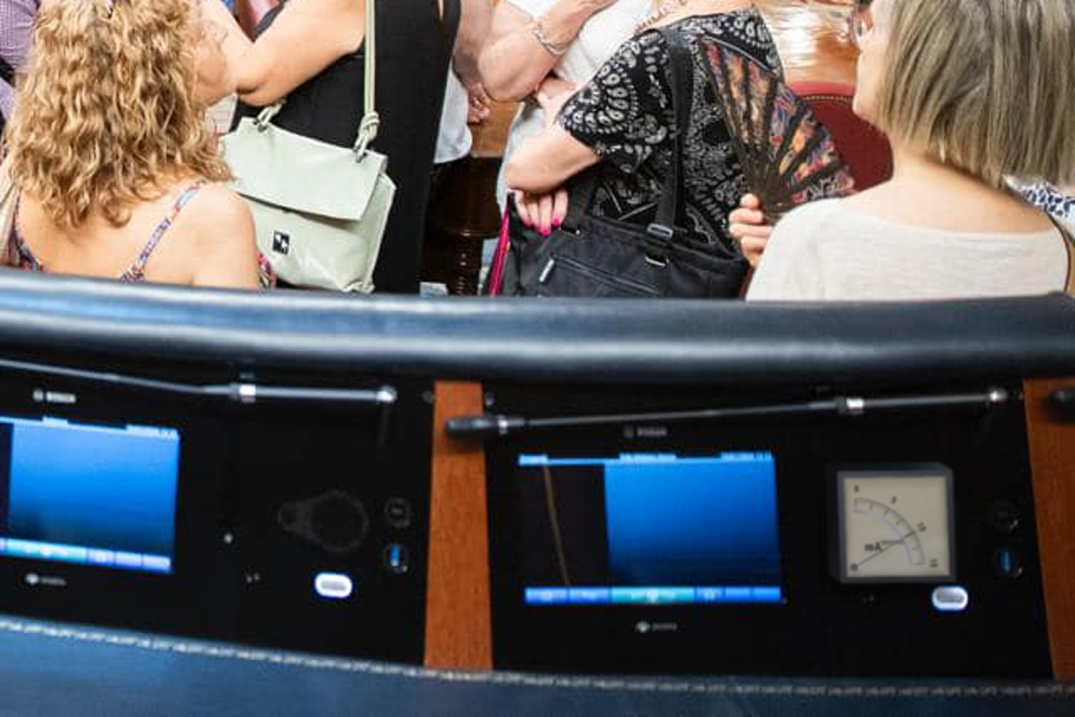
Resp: 10 mA
